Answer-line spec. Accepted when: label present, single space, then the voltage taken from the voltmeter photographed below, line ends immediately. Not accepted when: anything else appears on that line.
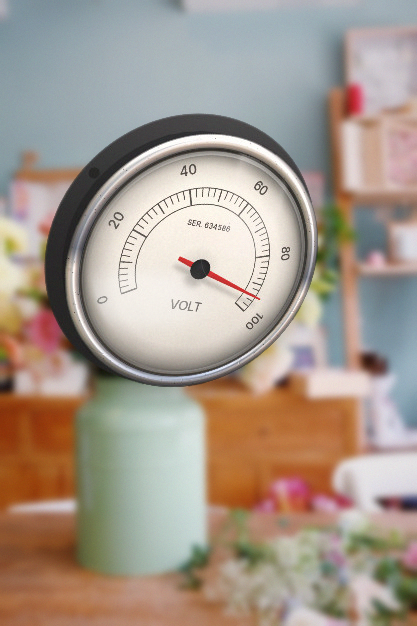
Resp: 94 V
